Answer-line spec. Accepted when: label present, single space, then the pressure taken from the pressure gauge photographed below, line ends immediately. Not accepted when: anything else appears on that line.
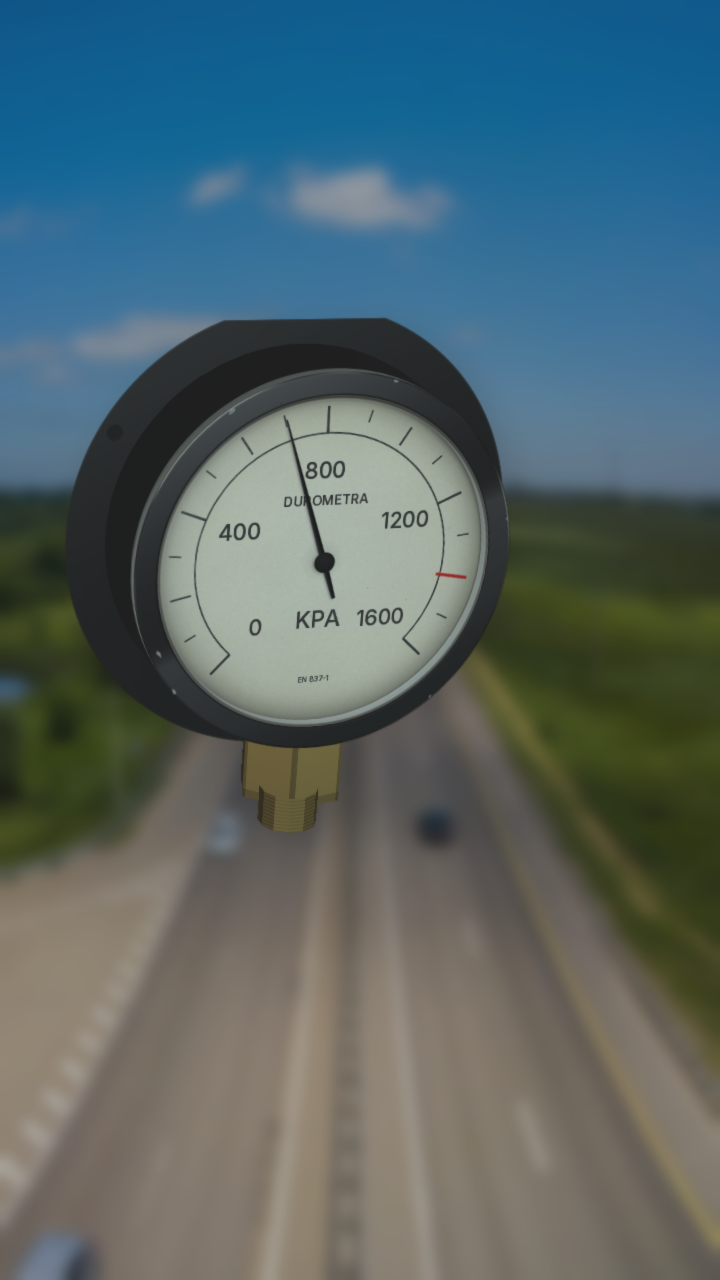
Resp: 700 kPa
